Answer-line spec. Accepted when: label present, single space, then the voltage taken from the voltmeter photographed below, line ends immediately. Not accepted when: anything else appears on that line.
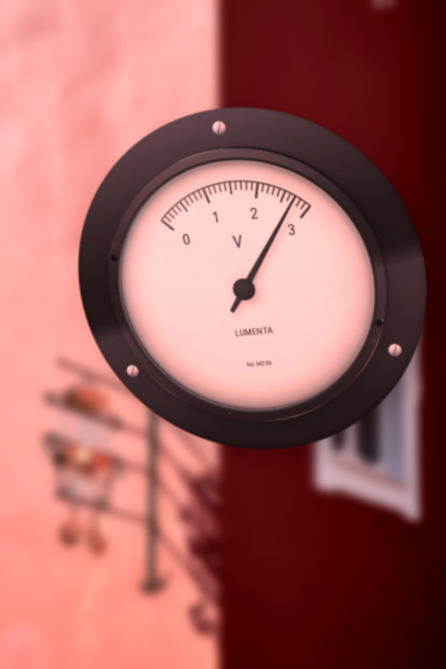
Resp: 2.7 V
